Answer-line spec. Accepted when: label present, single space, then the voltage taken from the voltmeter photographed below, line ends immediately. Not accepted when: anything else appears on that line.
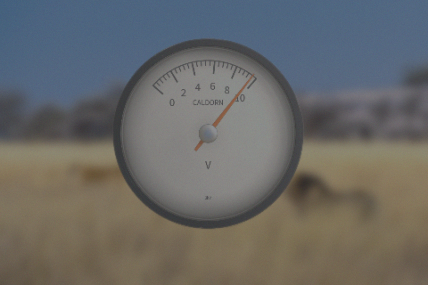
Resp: 9.6 V
